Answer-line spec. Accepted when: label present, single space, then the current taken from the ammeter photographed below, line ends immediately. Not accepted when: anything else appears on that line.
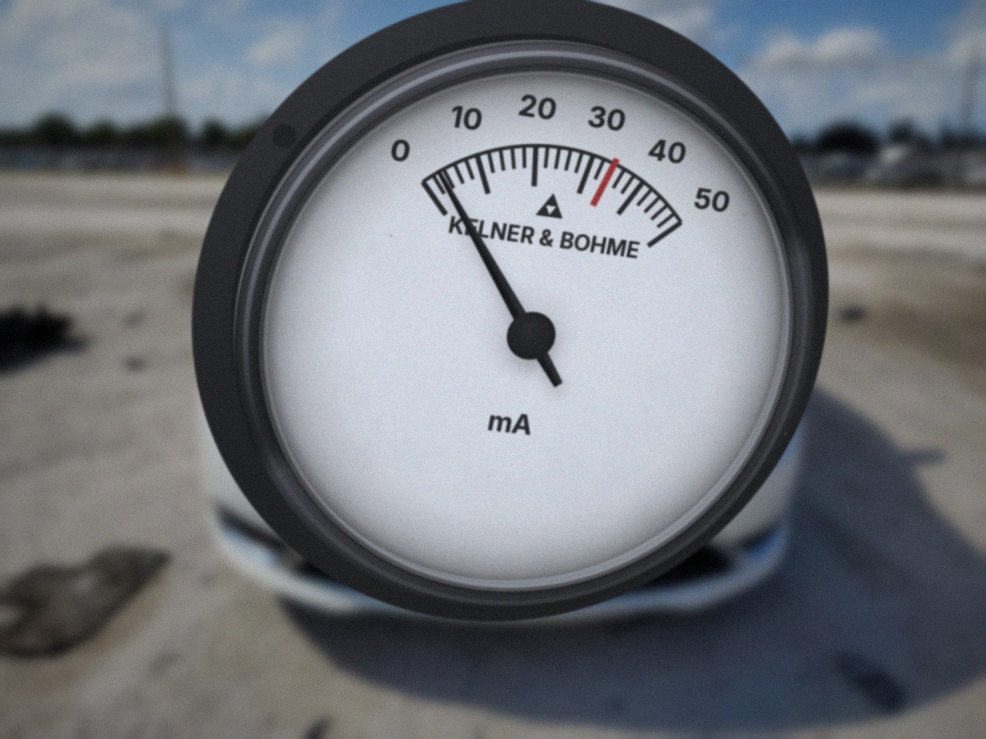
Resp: 3 mA
